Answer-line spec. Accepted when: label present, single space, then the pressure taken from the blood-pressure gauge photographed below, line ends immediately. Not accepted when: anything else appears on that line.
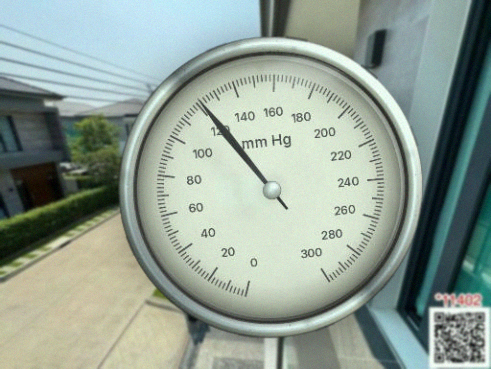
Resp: 122 mmHg
